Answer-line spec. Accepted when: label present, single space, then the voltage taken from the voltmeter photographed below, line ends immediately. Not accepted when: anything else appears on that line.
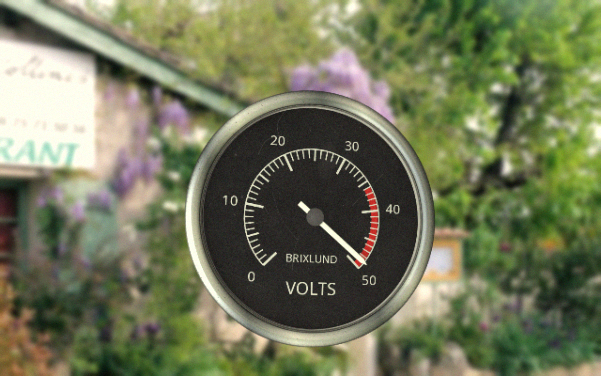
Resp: 49 V
